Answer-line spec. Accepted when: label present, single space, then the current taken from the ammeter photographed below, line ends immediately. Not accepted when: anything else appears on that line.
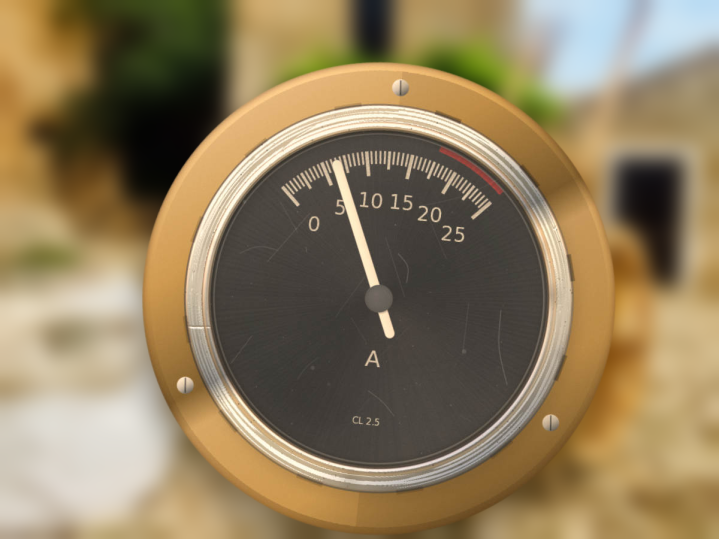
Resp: 6.5 A
